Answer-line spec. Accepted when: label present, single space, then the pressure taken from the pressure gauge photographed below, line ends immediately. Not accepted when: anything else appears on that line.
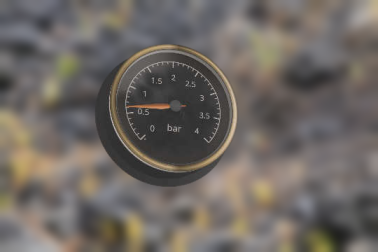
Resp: 0.6 bar
